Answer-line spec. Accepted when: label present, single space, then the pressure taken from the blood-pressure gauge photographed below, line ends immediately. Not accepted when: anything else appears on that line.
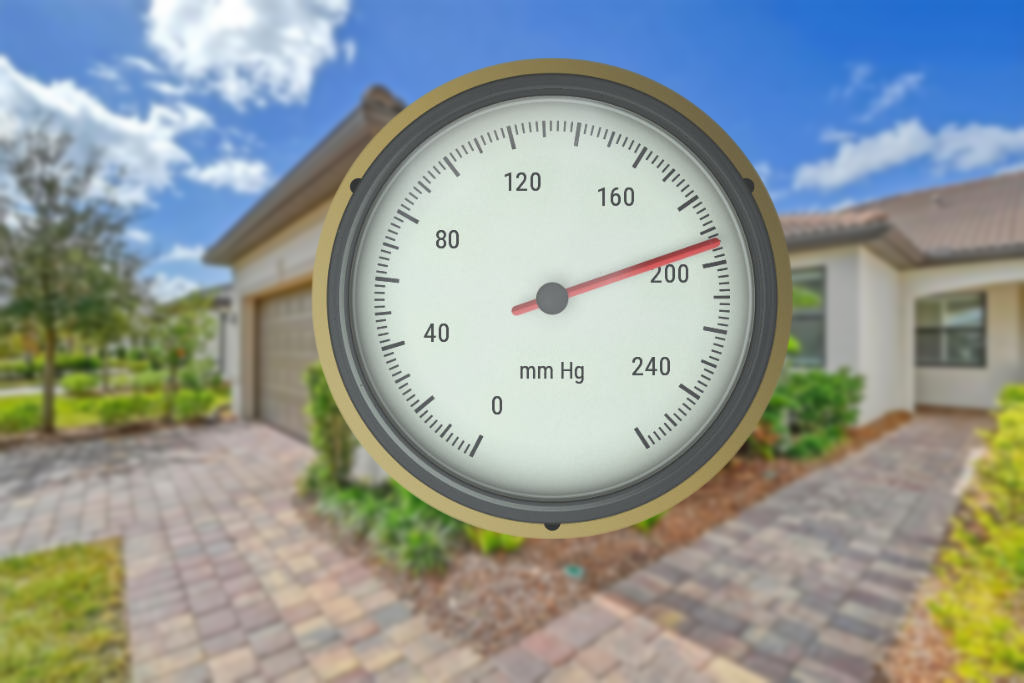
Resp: 194 mmHg
